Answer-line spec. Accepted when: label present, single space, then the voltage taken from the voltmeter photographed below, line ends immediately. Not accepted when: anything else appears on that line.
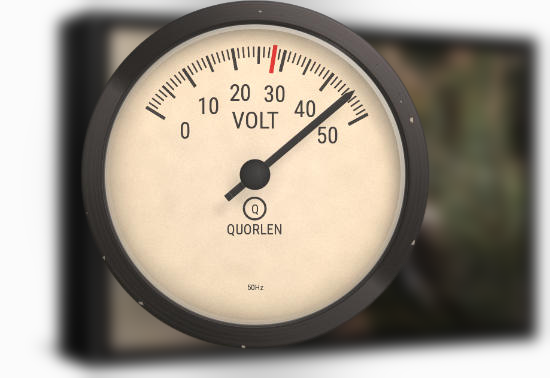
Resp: 45 V
